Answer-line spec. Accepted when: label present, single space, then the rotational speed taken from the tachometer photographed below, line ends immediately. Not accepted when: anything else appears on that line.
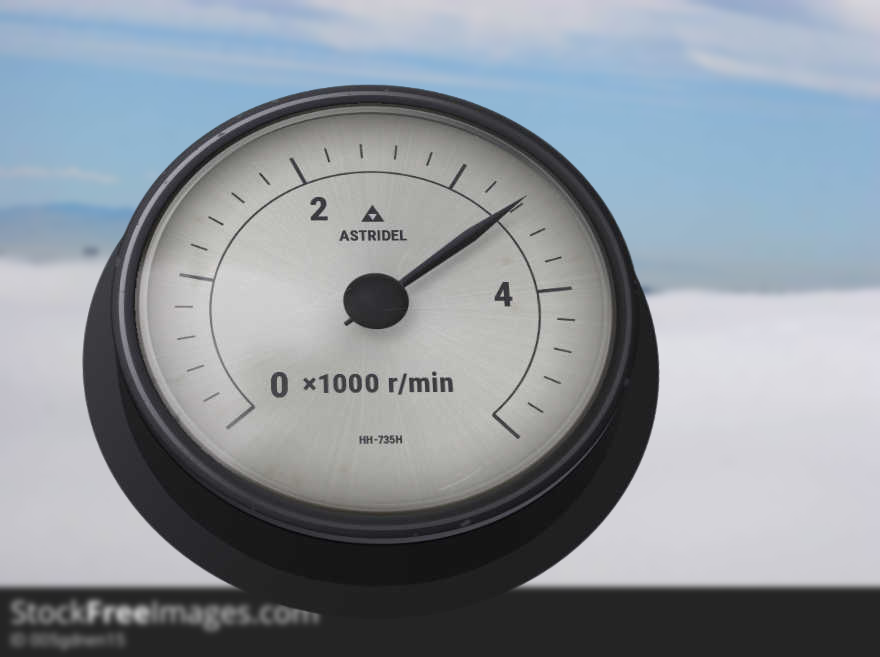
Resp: 3400 rpm
